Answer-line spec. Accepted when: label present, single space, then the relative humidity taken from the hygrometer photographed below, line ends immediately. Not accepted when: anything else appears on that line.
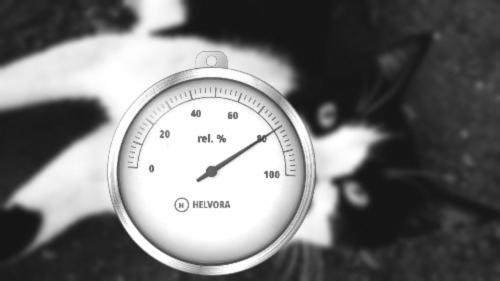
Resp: 80 %
